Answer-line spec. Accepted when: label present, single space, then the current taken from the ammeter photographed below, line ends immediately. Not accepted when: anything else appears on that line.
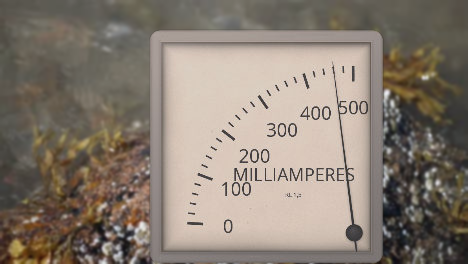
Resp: 460 mA
